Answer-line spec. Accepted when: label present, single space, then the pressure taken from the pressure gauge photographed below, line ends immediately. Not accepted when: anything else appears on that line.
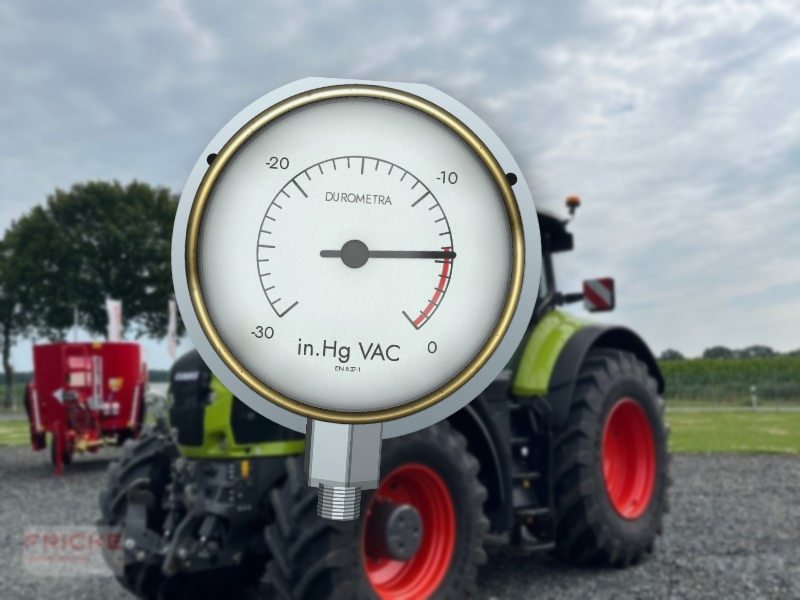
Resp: -5.5 inHg
